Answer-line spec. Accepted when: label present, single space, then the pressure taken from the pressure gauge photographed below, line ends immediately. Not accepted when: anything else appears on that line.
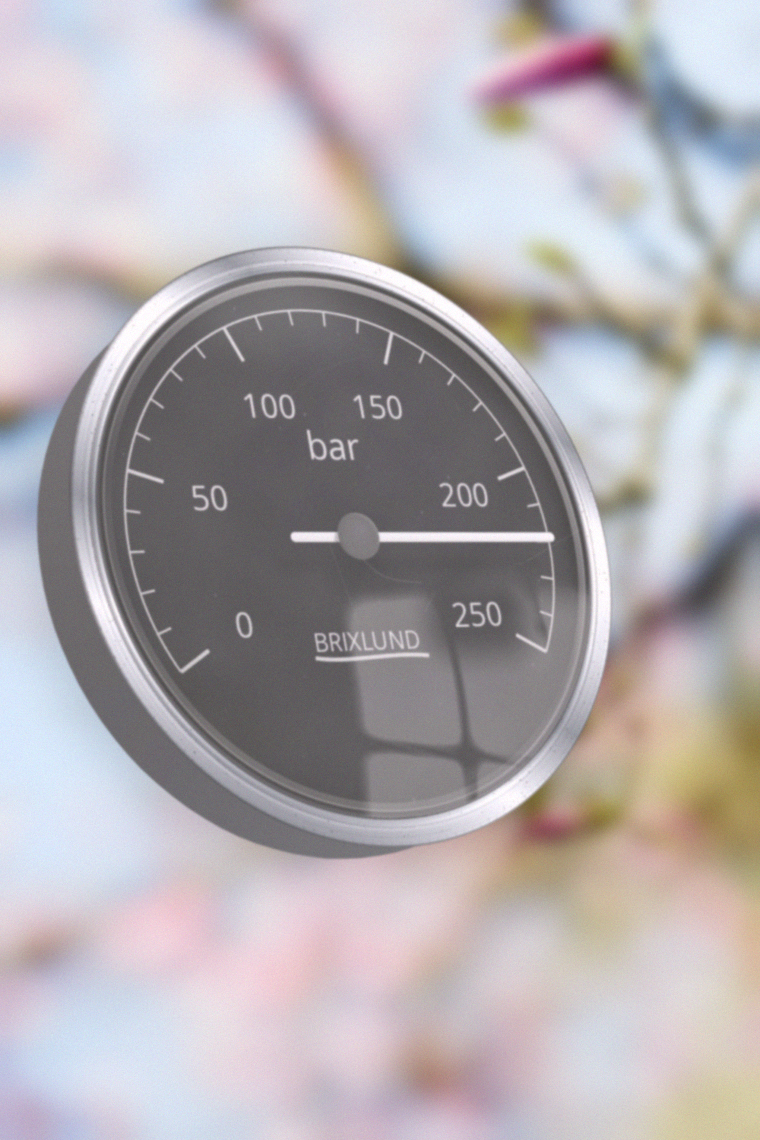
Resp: 220 bar
